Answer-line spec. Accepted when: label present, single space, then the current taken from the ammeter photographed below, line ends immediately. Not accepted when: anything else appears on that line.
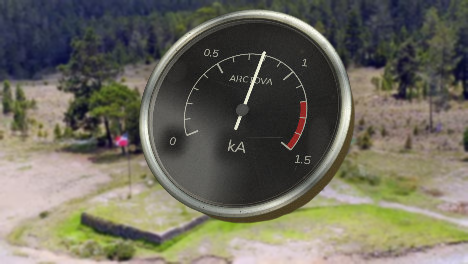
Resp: 0.8 kA
